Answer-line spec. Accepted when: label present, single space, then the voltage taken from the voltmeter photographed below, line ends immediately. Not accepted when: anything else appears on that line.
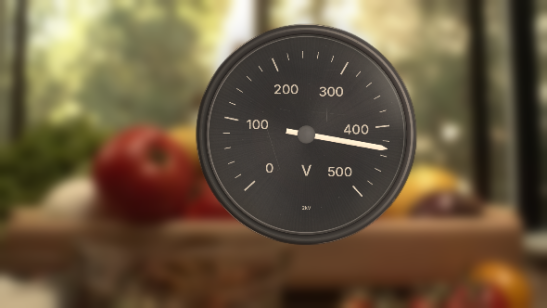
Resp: 430 V
